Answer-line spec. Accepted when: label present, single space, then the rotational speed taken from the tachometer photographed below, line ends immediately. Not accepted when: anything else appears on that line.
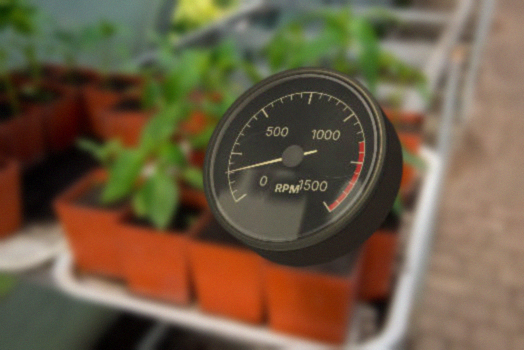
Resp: 150 rpm
